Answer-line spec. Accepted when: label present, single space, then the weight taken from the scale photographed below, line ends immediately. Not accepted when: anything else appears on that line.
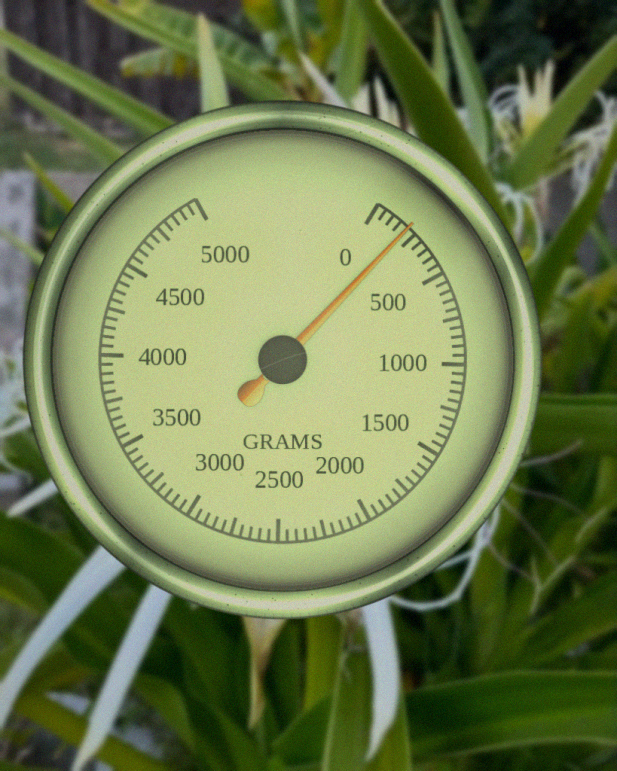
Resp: 200 g
